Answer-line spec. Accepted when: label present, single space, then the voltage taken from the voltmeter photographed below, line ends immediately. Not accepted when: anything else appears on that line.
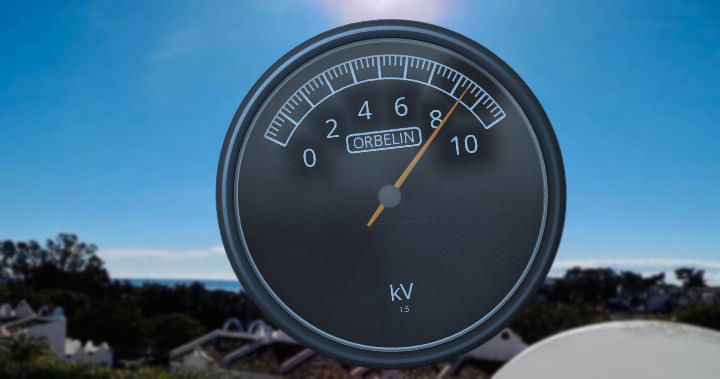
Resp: 8.4 kV
